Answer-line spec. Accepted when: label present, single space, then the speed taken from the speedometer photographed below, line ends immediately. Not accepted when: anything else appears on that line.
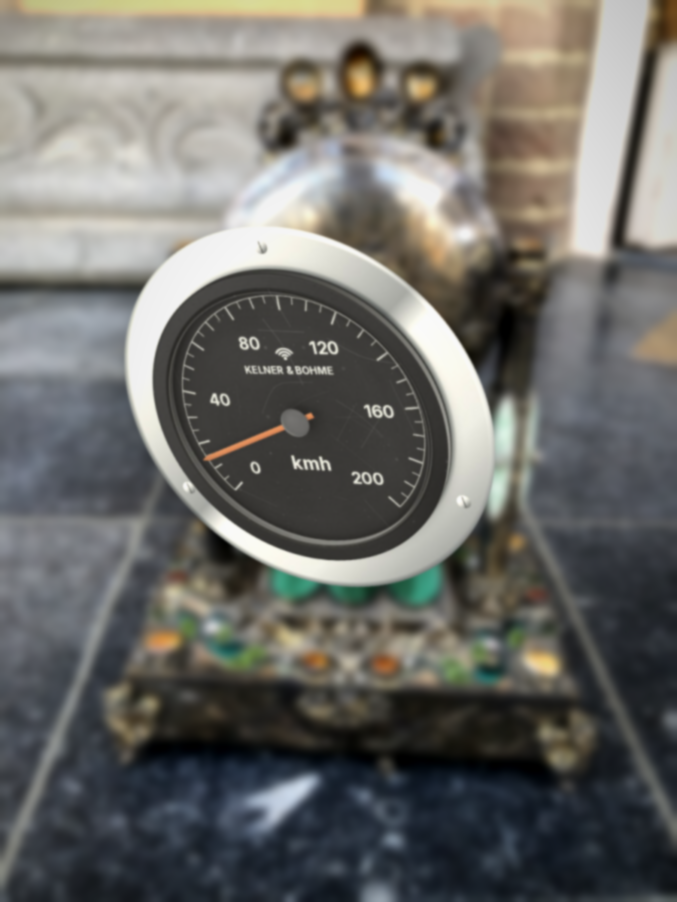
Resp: 15 km/h
